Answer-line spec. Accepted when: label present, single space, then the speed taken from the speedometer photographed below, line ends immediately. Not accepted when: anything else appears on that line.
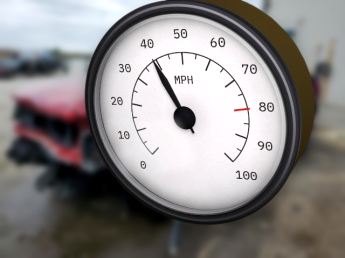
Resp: 40 mph
